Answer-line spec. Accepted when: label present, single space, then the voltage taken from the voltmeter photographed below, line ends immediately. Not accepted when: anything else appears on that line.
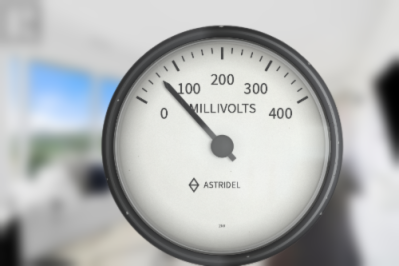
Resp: 60 mV
